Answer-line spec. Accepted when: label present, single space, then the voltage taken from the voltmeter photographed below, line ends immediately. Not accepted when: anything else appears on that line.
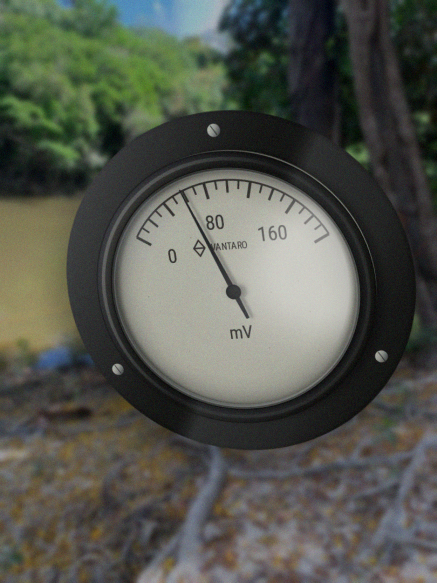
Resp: 60 mV
